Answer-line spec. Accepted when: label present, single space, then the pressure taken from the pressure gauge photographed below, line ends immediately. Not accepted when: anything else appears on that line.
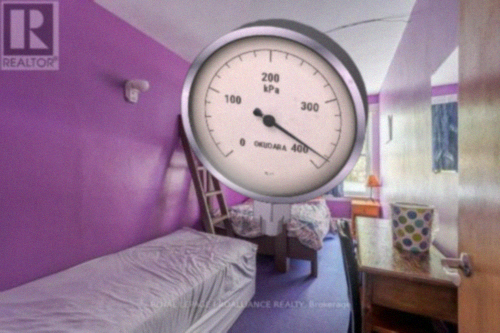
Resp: 380 kPa
